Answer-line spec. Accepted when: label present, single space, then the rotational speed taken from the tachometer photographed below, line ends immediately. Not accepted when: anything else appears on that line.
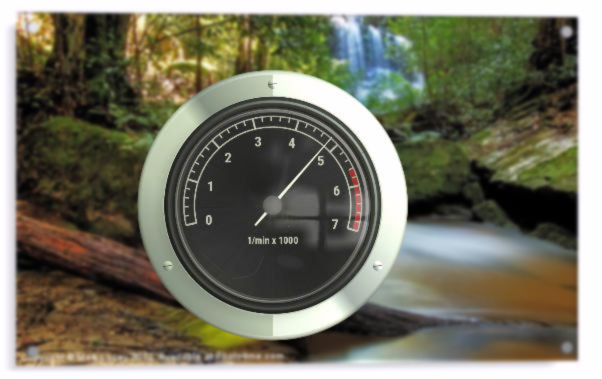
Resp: 4800 rpm
